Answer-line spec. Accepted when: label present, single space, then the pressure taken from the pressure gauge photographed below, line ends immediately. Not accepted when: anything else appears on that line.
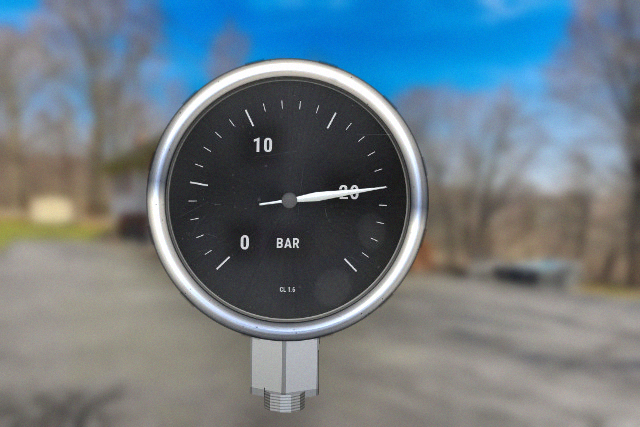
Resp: 20 bar
